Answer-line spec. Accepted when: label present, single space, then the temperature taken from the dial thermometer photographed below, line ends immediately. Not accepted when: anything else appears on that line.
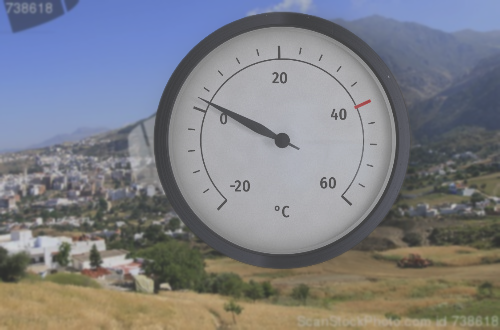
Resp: 2 °C
